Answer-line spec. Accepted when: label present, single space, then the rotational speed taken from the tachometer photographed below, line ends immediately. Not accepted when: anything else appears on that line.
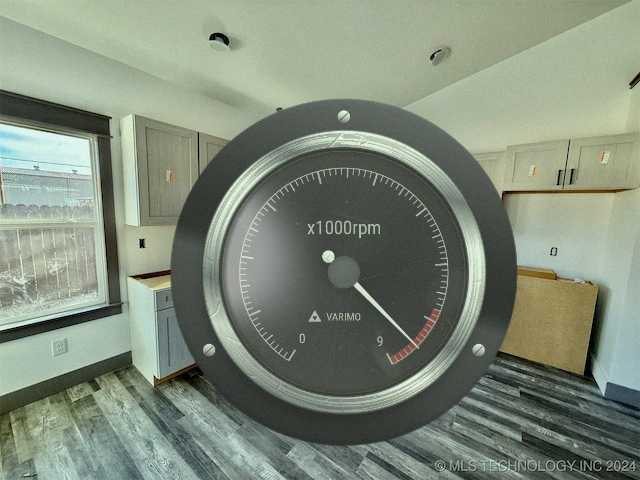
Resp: 8500 rpm
